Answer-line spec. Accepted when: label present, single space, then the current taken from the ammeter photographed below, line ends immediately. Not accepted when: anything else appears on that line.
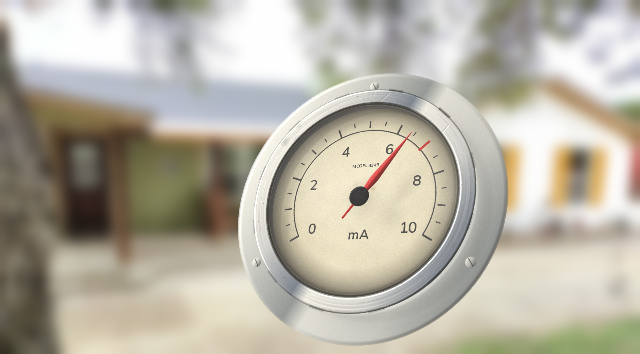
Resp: 6.5 mA
